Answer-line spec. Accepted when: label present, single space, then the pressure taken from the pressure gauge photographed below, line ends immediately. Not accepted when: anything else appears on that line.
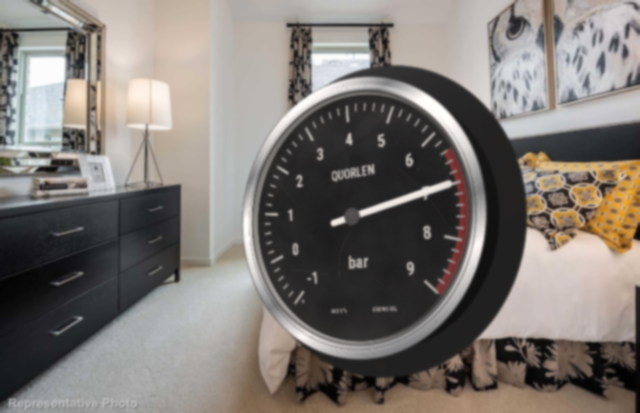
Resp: 7 bar
